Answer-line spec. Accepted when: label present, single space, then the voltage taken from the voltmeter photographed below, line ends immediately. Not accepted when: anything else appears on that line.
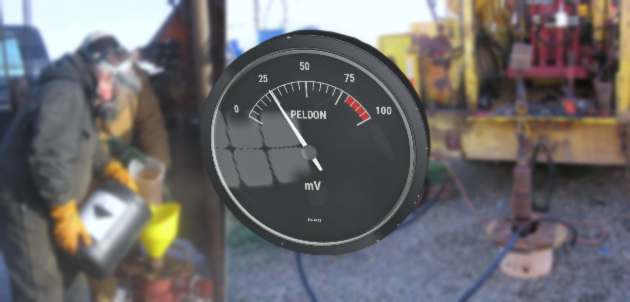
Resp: 25 mV
